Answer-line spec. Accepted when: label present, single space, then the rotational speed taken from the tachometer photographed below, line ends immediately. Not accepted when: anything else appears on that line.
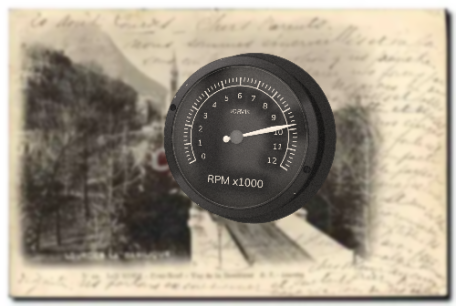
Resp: 9800 rpm
